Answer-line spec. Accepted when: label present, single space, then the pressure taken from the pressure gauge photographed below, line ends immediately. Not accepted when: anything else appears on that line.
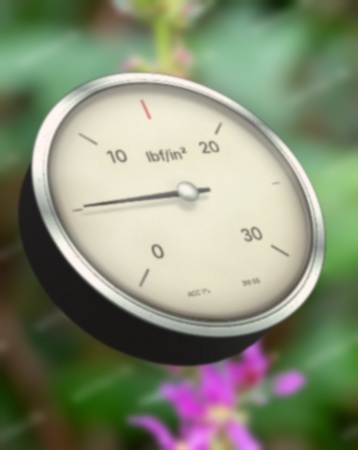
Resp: 5 psi
